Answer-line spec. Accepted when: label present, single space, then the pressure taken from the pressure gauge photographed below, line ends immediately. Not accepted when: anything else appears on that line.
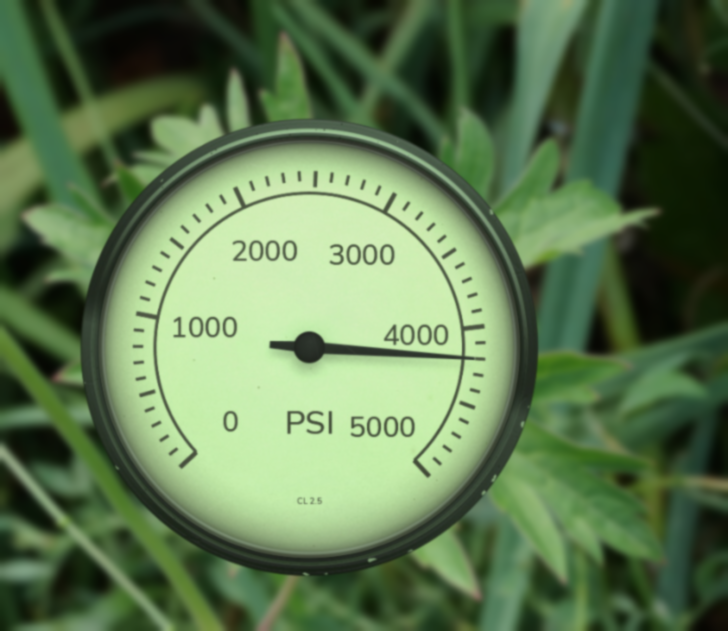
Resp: 4200 psi
